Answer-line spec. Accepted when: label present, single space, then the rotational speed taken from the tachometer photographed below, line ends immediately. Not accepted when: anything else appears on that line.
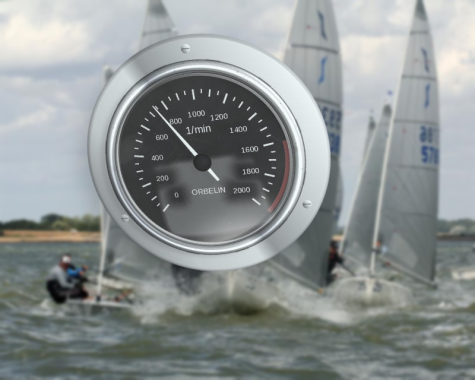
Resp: 750 rpm
